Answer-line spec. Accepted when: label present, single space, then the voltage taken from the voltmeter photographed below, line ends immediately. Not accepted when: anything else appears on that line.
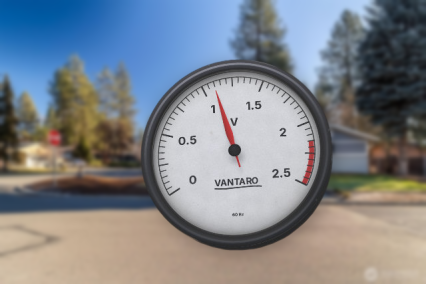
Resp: 1.1 V
